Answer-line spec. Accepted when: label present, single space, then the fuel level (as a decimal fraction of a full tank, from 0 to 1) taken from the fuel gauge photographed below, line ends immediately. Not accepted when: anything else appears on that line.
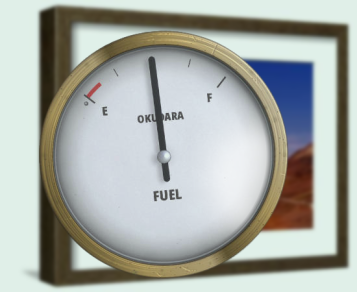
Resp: 0.5
